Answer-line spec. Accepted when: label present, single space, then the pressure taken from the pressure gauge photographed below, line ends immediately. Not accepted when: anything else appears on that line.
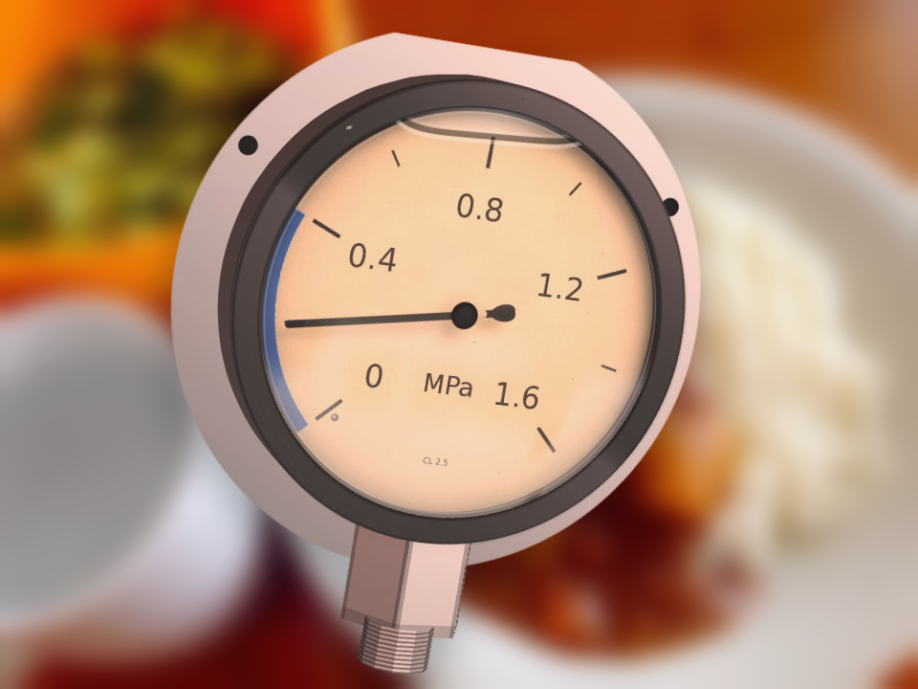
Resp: 0.2 MPa
